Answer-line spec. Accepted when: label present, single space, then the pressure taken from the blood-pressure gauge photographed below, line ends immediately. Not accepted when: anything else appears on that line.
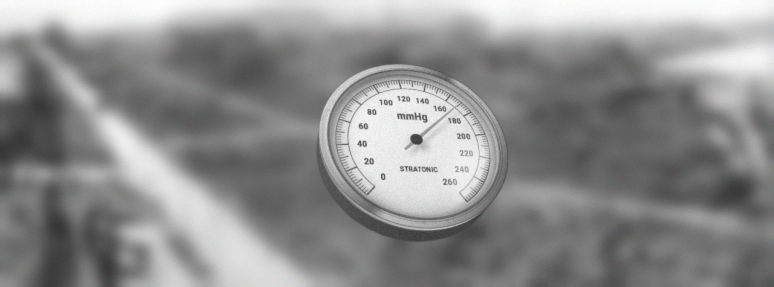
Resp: 170 mmHg
